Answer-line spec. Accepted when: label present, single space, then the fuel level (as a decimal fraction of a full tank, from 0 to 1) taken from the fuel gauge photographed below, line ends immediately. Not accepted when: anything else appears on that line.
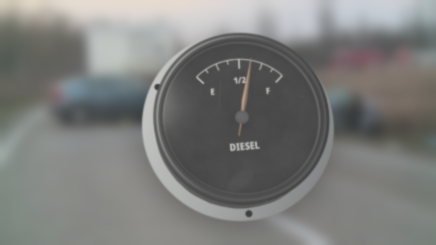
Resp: 0.625
